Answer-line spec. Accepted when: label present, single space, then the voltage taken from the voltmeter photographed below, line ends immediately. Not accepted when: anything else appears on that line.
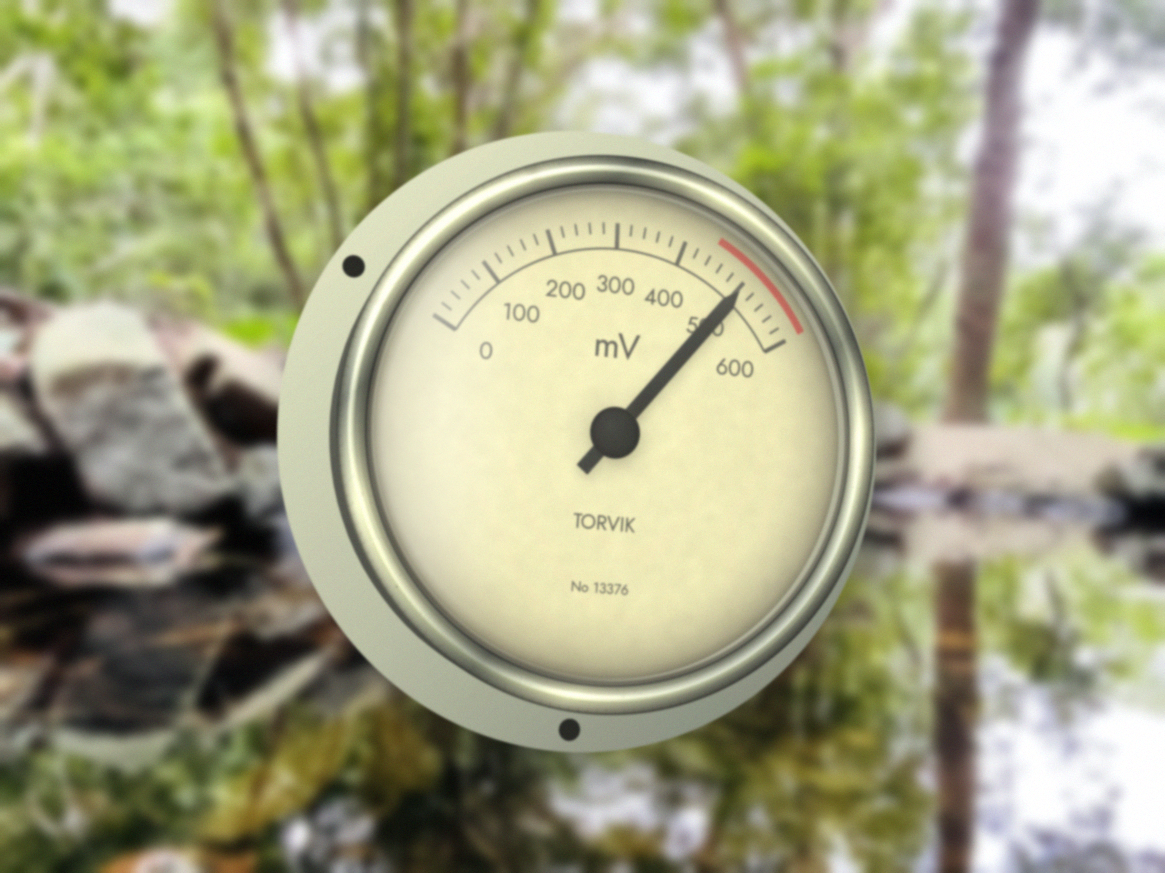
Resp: 500 mV
